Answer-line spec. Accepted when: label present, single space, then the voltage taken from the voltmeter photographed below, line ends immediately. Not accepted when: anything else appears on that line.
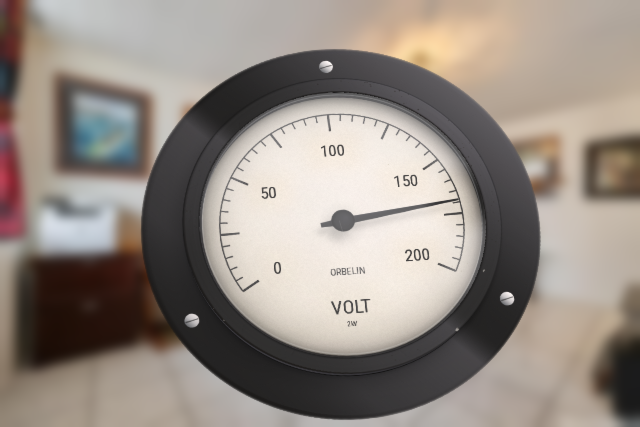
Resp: 170 V
